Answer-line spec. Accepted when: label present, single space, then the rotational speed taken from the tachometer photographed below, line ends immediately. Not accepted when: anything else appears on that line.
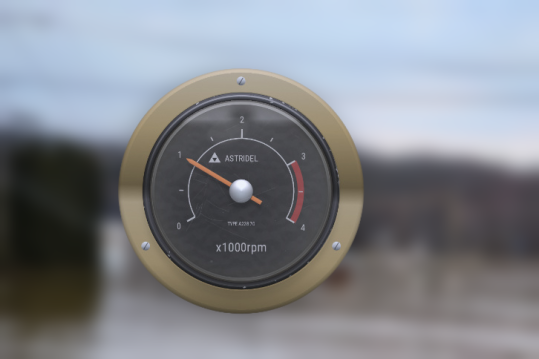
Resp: 1000 rpm
